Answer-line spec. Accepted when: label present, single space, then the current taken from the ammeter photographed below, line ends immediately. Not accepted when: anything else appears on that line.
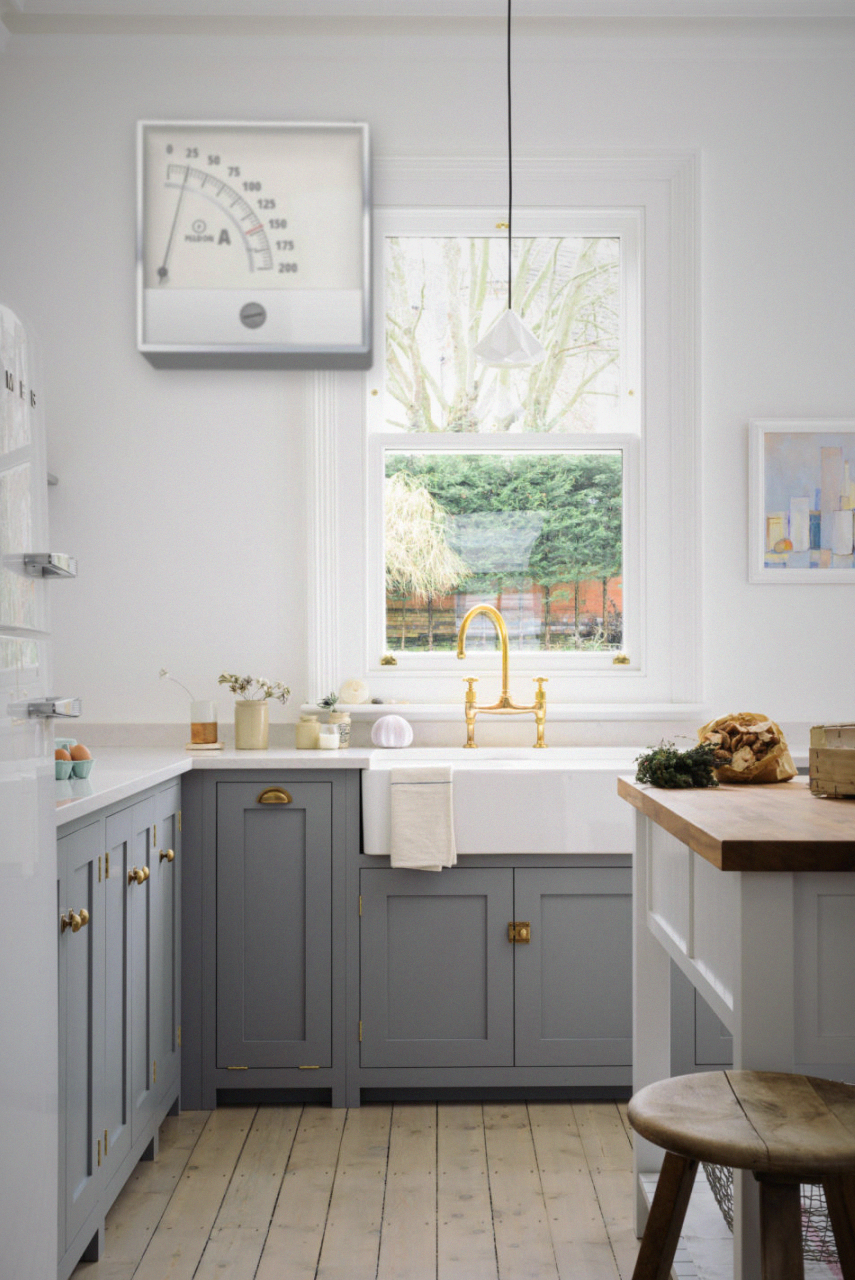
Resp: 25 A
